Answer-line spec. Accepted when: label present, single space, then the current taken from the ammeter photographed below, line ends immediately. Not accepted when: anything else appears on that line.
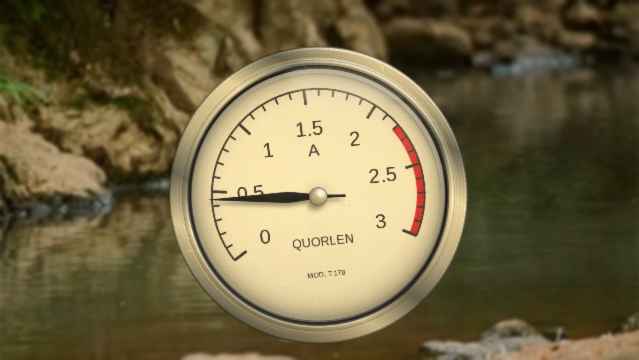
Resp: 0.45 A
